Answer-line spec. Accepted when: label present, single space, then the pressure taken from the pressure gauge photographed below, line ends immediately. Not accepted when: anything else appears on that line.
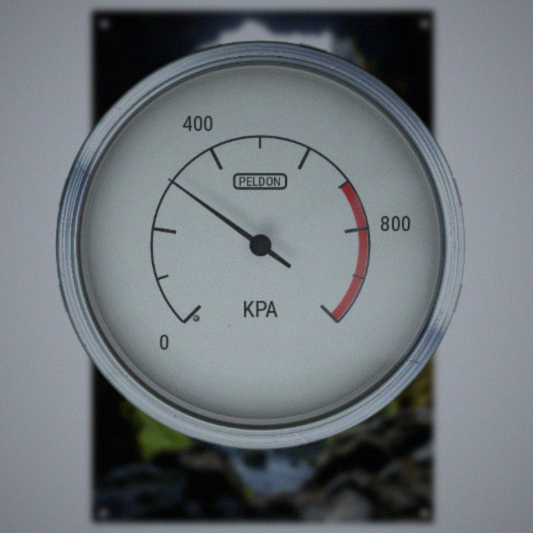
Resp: 300 kPa
